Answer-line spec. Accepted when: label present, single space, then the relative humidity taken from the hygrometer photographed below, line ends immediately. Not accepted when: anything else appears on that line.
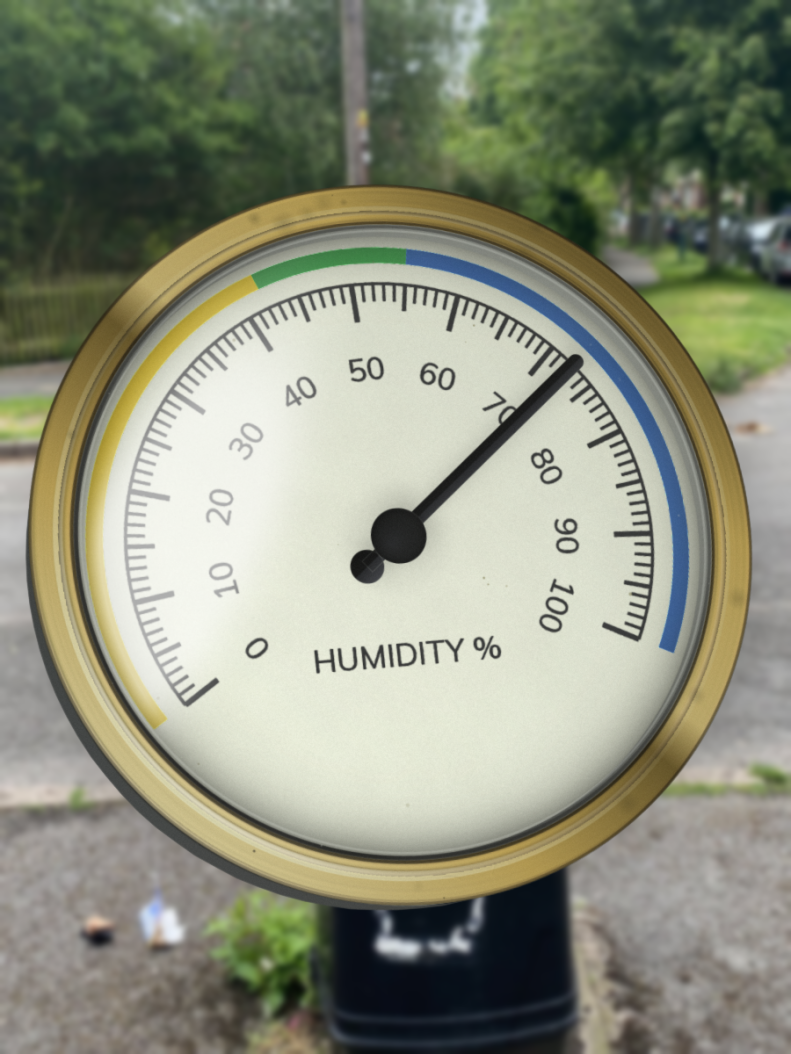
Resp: 72.5 %
